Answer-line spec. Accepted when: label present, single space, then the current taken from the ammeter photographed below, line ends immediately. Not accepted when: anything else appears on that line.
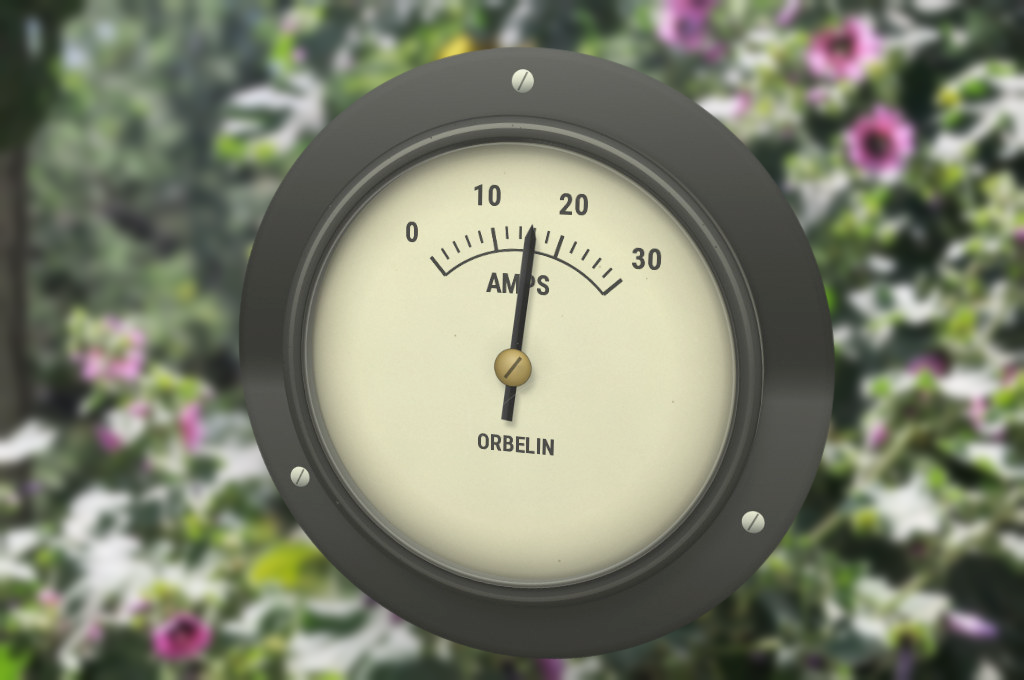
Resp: 16 A
